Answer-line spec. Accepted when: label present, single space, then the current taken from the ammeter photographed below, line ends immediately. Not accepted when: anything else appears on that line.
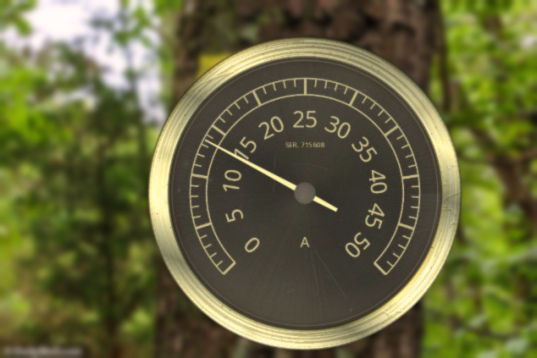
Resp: 13.5 A
